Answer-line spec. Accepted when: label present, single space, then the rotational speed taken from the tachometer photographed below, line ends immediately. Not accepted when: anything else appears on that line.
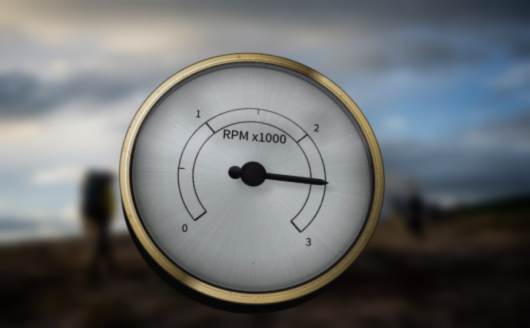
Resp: 2500 rpm
